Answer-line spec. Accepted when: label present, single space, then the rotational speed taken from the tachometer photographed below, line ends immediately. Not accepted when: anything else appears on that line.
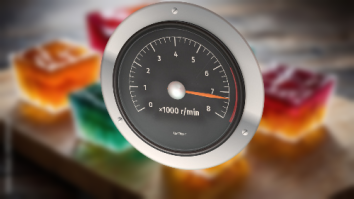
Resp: 7200 rpm
